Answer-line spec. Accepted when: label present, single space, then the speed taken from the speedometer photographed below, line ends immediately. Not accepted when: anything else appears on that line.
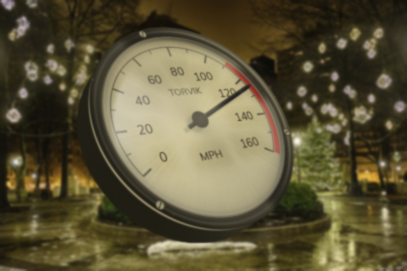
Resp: 125 mph
